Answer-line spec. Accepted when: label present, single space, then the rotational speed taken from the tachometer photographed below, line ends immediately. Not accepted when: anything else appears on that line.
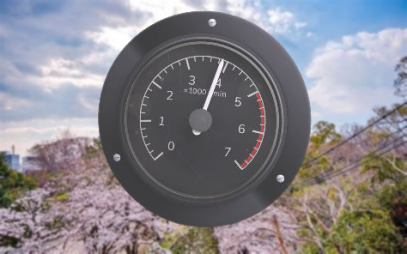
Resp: 3900 rpm
